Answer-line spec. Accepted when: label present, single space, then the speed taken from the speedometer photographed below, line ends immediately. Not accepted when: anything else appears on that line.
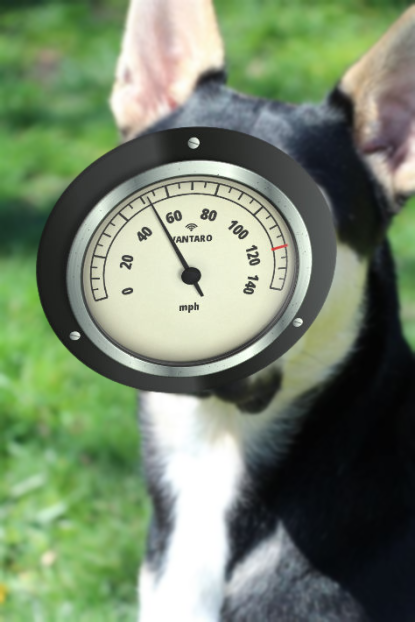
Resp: 52.5 mph
